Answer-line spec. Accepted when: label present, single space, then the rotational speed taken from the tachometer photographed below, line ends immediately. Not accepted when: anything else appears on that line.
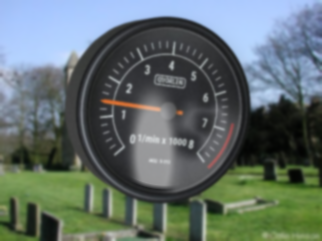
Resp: 1400 rpm
